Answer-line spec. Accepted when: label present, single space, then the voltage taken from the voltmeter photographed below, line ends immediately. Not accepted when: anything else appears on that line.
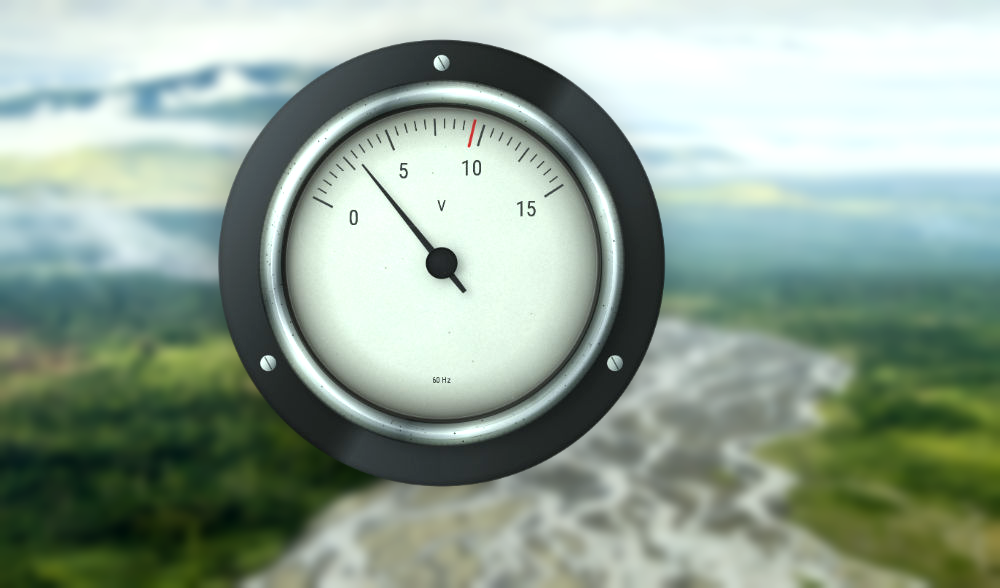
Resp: 3 V
